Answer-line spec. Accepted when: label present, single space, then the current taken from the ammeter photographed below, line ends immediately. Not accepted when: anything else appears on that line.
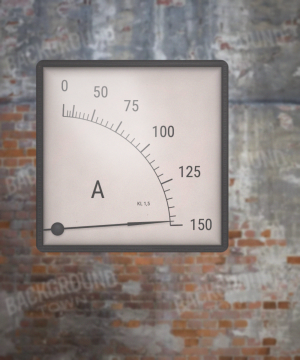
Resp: 147.5 A
